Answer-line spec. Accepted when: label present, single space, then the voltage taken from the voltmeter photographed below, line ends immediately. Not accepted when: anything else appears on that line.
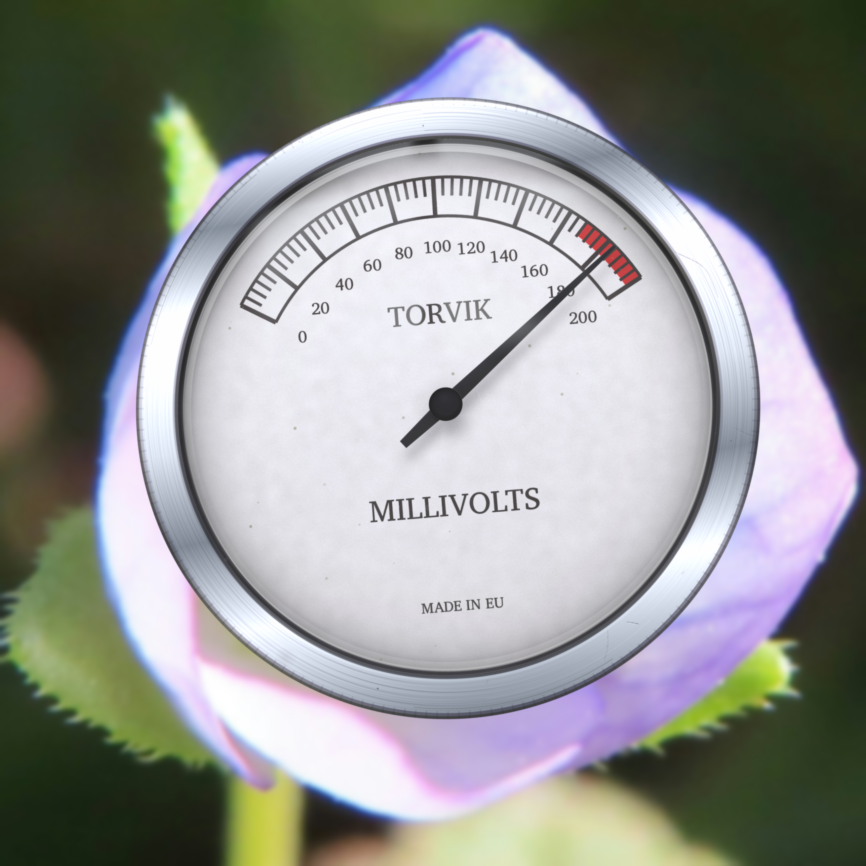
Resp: 184 mV
